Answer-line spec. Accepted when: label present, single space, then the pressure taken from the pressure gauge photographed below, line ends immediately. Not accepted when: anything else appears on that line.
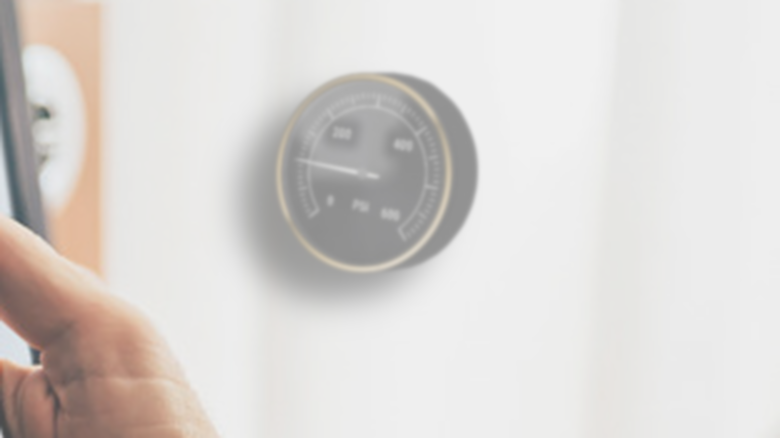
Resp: 100 psi
